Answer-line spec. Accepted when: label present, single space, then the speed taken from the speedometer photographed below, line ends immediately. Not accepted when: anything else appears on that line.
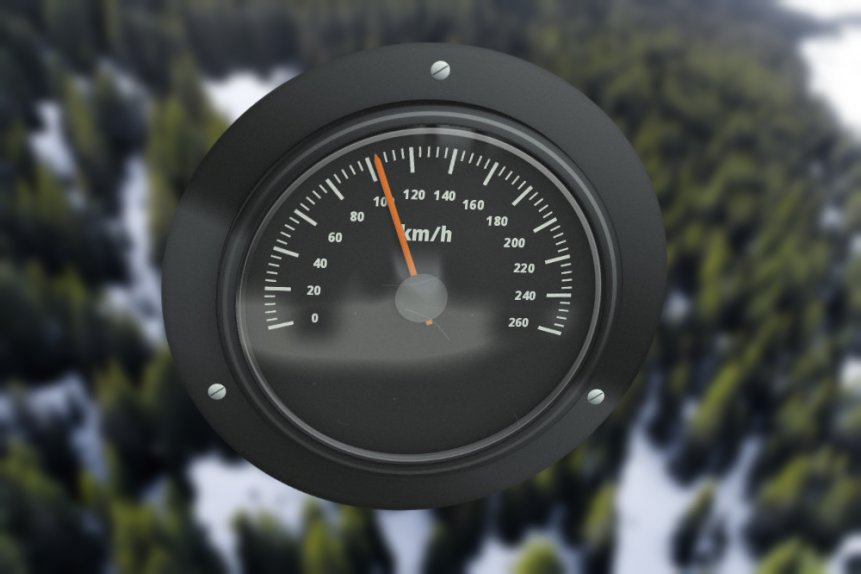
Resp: 104 km/h
